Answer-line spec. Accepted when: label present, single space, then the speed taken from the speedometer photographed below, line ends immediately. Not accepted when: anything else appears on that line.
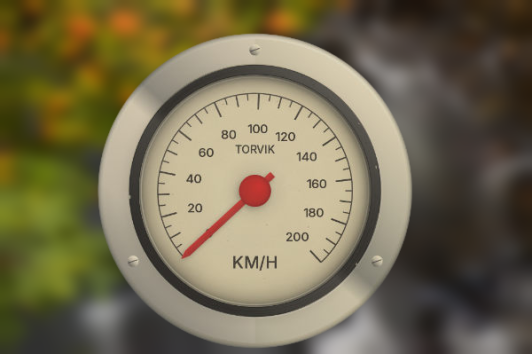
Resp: 0 km/h
